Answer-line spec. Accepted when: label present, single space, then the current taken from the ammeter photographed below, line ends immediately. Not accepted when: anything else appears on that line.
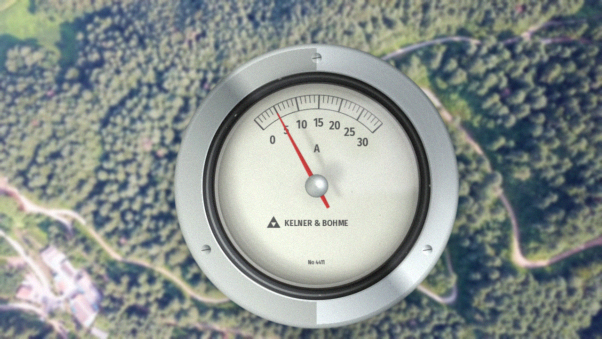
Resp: 5 A
